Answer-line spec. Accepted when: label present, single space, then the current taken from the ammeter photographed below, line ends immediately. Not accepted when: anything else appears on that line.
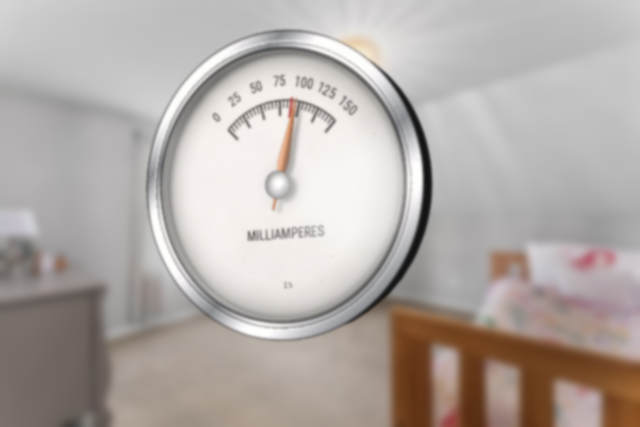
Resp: 100 mA
